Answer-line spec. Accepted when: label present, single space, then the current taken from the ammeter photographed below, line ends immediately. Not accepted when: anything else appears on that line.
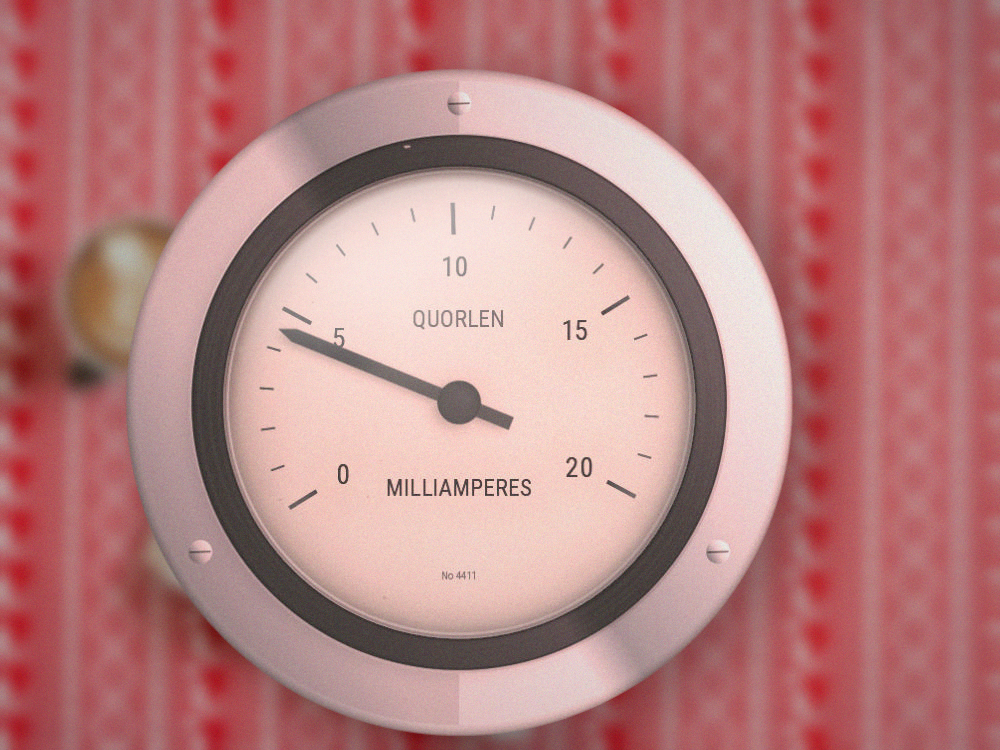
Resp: 4.5 mA
